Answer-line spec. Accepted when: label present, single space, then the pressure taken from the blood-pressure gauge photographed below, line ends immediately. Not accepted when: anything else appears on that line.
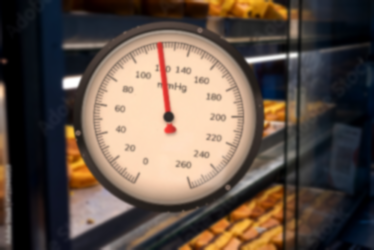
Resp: 120 mmHg
